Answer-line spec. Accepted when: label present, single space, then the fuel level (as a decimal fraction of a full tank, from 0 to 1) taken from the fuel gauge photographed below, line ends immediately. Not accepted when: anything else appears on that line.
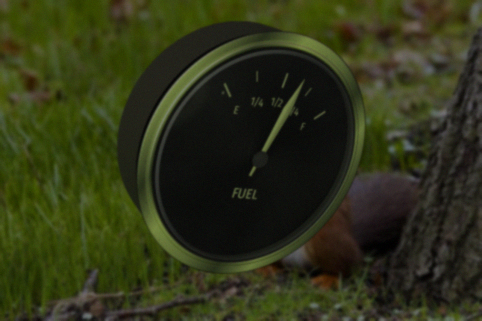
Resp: 0.625
